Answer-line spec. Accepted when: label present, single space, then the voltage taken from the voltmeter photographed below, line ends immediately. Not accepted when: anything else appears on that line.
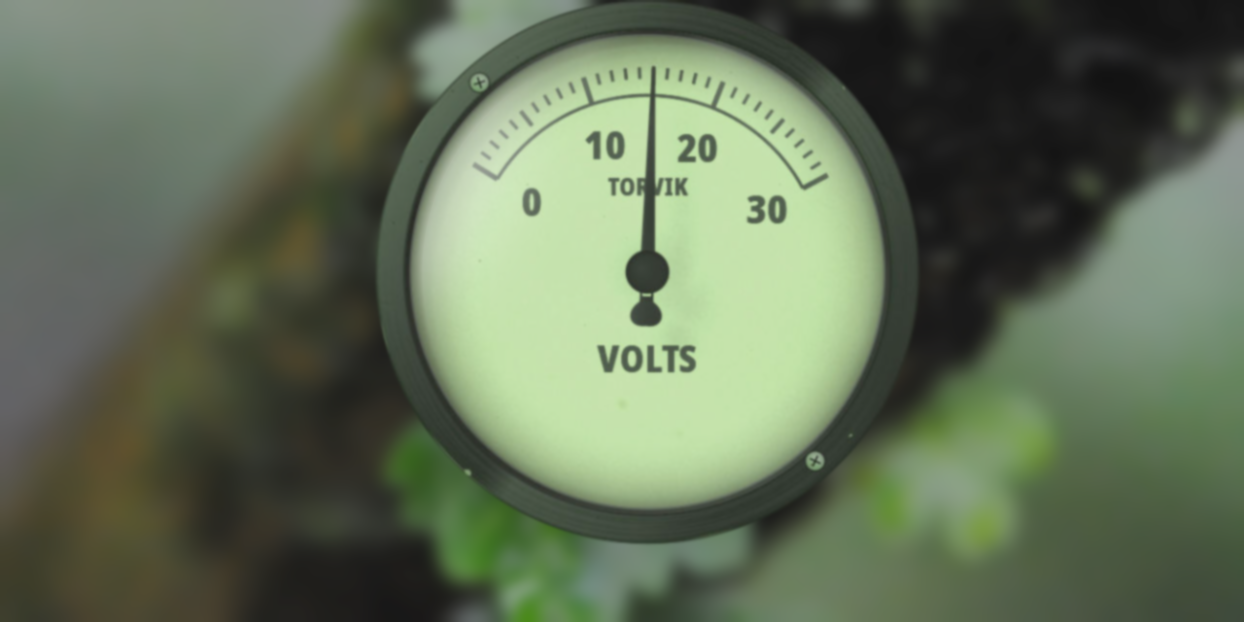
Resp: 15 V
